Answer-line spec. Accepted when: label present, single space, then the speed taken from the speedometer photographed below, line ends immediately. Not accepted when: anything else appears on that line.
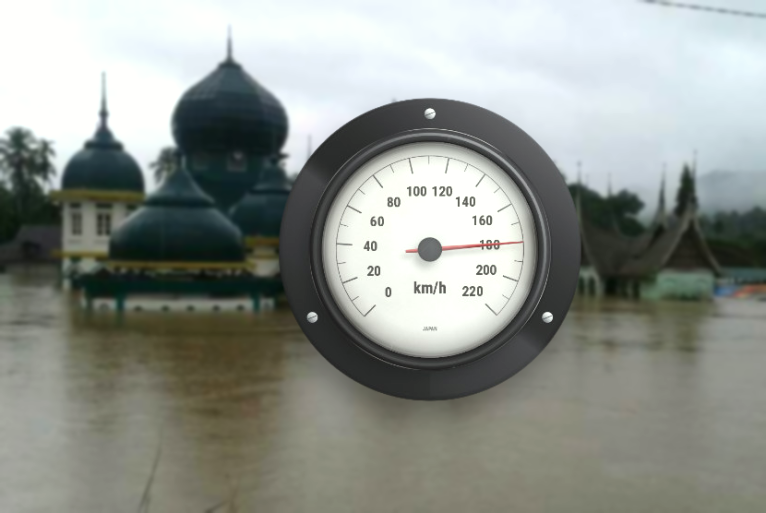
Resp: 180 km/h
